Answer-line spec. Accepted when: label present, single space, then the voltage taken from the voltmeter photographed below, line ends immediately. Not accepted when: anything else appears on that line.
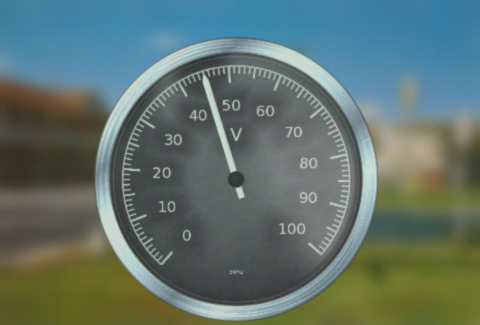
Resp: 45 V
